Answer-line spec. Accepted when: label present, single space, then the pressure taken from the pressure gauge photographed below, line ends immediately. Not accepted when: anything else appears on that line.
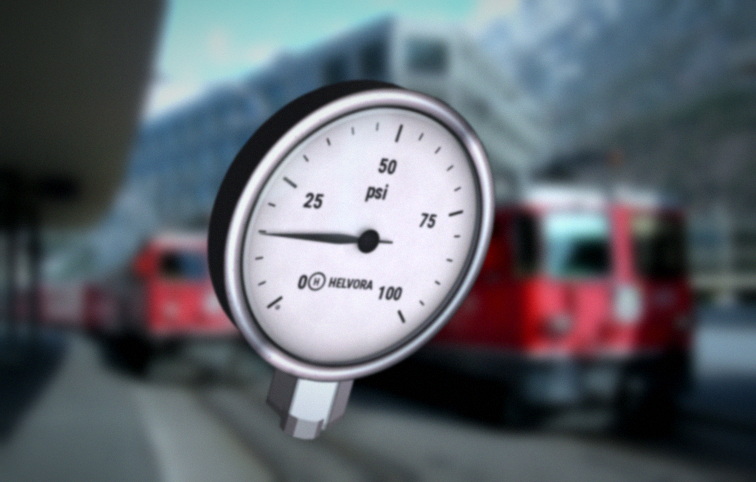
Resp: 15 psi
